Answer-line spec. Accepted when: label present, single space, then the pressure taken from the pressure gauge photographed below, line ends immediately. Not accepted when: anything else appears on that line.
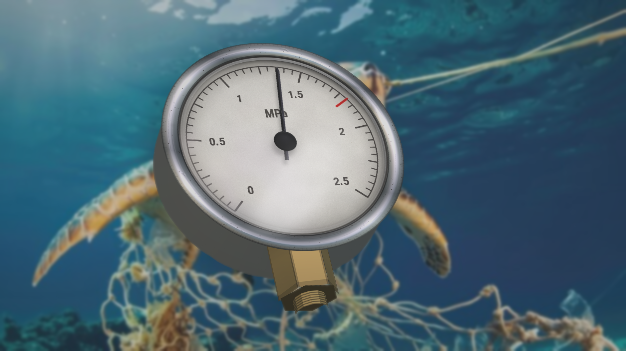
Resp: 1.35 MPa
